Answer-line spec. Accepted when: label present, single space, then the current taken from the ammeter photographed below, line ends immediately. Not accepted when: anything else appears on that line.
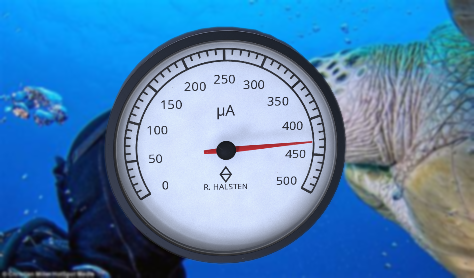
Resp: 430 µA
